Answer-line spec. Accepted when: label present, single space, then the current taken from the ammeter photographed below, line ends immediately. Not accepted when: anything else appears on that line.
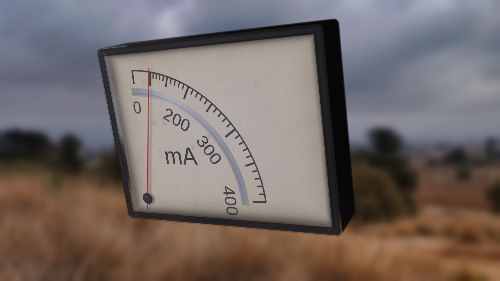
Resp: 100 mA
